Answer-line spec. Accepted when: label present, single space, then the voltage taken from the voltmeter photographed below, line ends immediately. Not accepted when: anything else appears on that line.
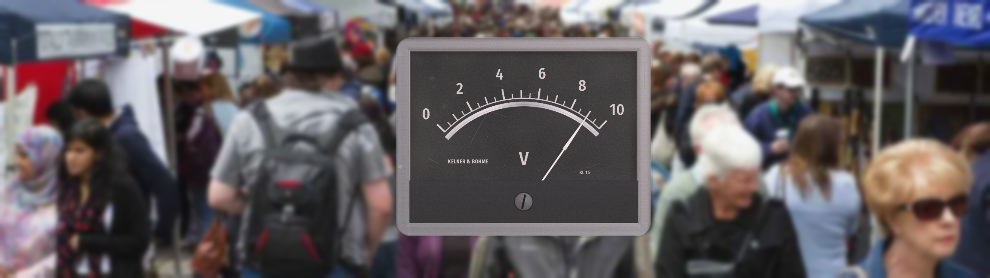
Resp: 9 V
